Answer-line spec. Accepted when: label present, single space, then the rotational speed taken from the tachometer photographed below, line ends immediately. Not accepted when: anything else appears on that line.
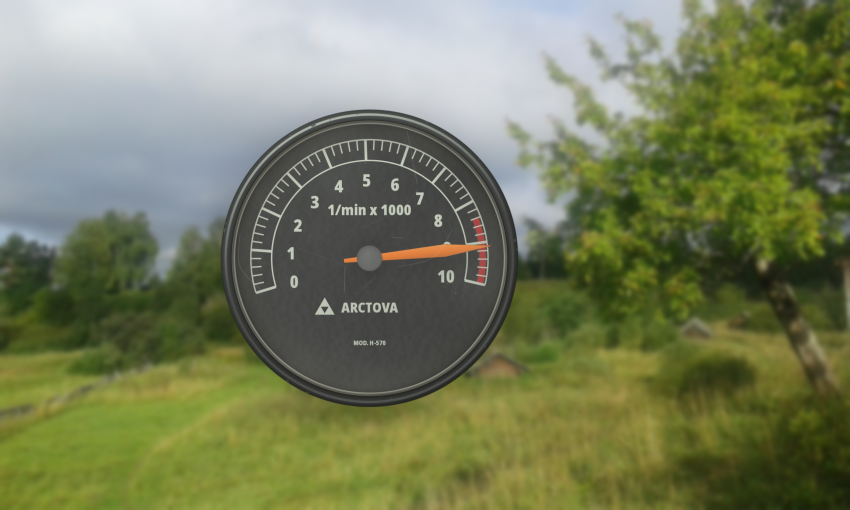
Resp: 9100 rpm
